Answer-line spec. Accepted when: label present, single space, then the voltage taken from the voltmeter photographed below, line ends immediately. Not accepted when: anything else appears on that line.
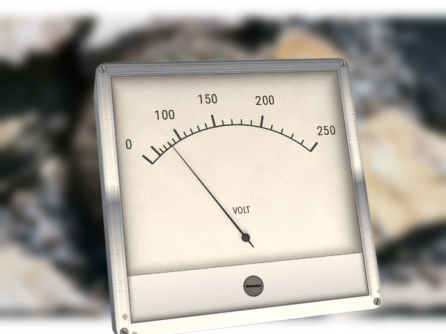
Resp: 80 V
